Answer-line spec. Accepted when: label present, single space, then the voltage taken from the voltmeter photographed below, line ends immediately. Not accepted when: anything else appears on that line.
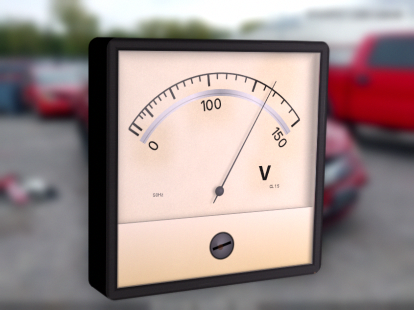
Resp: 132.5 V
